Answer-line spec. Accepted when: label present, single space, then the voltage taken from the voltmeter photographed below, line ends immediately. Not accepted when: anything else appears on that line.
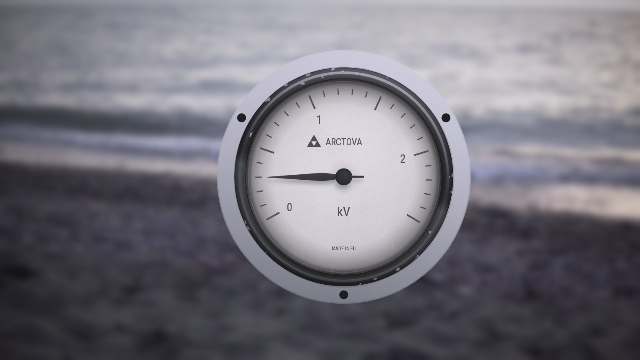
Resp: 0.3 kV
